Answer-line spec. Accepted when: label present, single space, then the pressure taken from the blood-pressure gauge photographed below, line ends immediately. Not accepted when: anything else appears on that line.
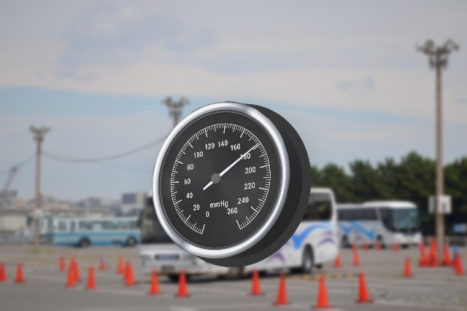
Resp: 180 mmHg
